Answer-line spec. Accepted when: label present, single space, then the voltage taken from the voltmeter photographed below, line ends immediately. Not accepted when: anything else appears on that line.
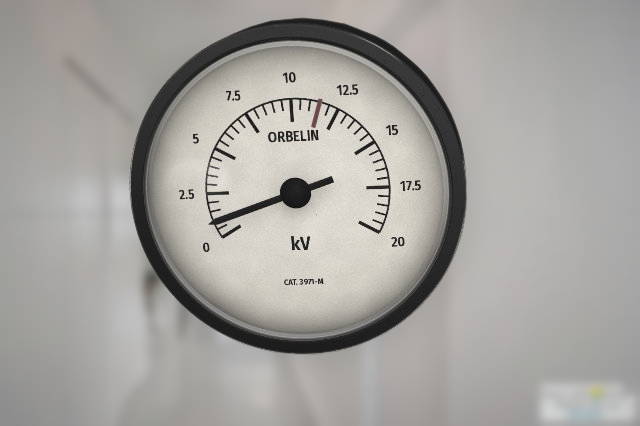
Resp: 1 kV
